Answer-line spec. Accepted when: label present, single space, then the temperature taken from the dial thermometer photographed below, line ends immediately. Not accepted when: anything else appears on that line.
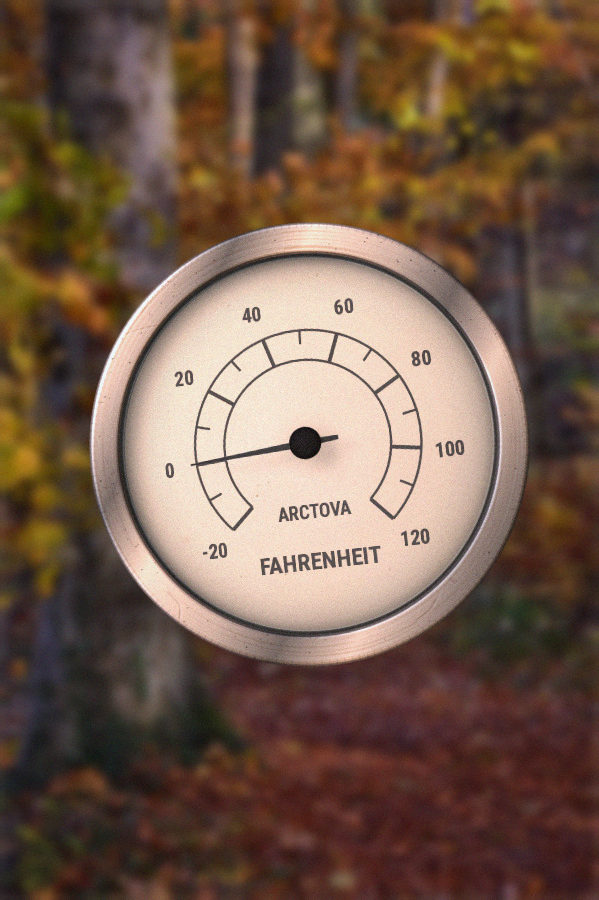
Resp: 0 °F
